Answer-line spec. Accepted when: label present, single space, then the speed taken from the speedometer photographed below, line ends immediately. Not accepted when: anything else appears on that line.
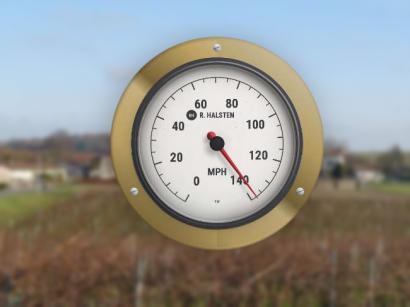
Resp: 137.5 mph
